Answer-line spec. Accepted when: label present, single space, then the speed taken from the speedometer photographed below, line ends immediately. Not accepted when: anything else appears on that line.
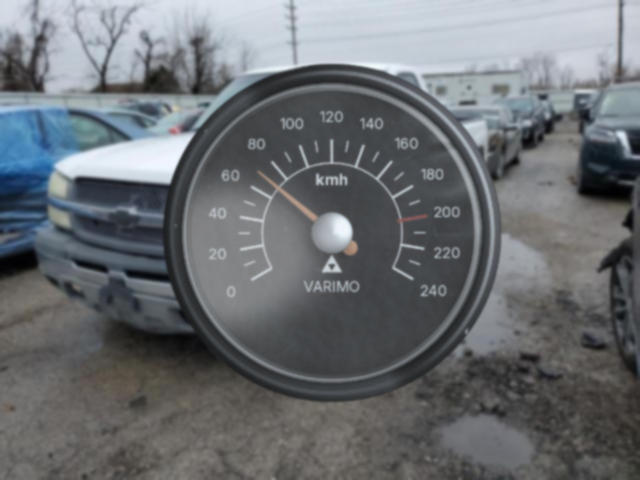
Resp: 70 km/h
